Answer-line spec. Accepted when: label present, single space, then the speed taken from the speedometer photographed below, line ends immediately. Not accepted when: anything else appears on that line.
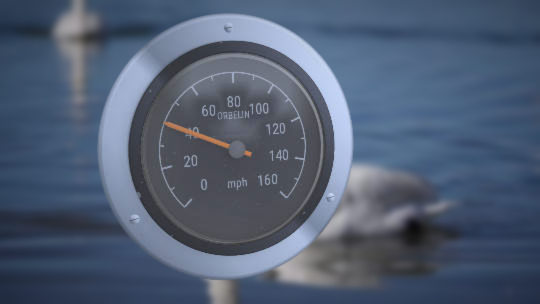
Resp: 40 mph
